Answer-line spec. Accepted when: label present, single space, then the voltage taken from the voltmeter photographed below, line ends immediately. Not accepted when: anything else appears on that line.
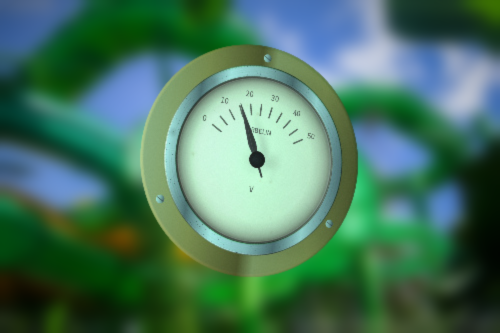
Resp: 15 V
